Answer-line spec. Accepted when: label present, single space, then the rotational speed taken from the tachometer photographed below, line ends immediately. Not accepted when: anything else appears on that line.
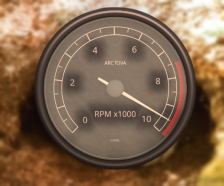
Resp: 9500 rpm
